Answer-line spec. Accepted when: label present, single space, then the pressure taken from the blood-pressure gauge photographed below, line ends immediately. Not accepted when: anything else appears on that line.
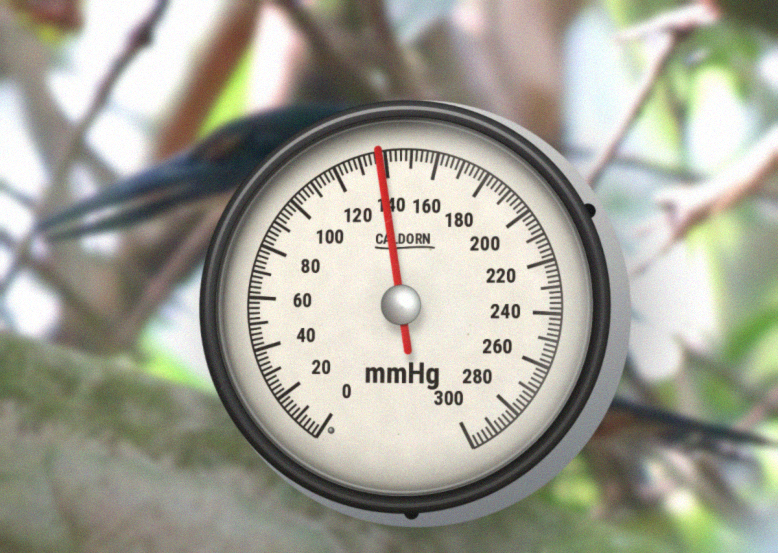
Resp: 138 mmHg
